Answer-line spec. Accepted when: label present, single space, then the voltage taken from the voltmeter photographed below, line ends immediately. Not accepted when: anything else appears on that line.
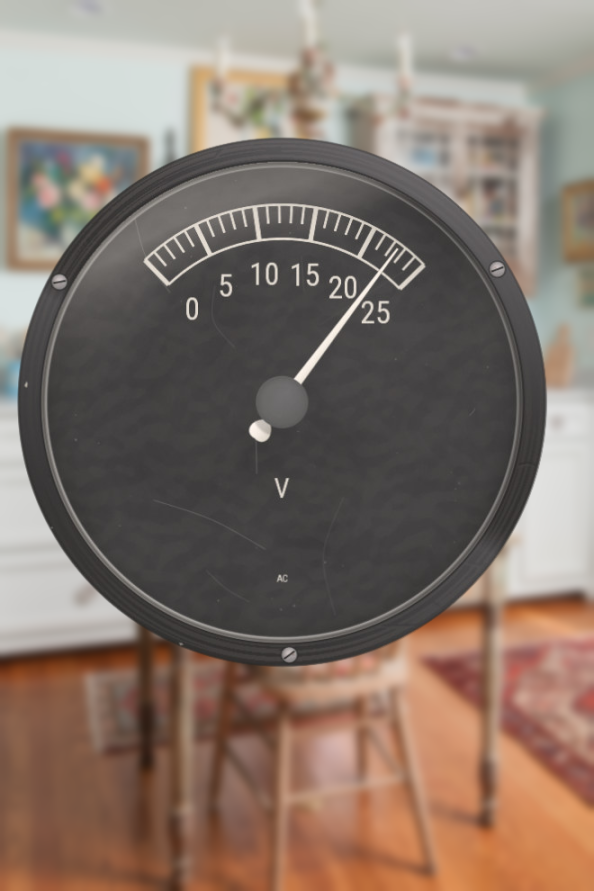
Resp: 22.5 V
